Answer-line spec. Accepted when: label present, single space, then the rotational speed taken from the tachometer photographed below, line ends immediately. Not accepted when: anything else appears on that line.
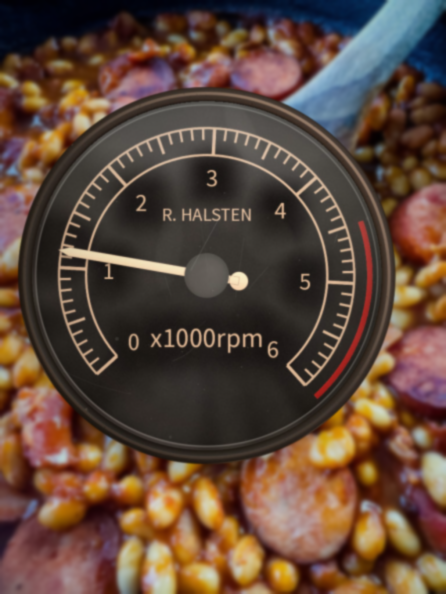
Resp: 1150 rpm
